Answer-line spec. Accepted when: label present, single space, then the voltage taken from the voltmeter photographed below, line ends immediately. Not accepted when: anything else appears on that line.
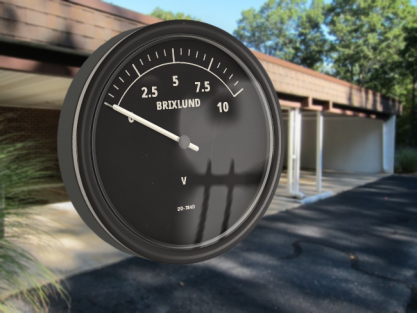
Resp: 0 V
